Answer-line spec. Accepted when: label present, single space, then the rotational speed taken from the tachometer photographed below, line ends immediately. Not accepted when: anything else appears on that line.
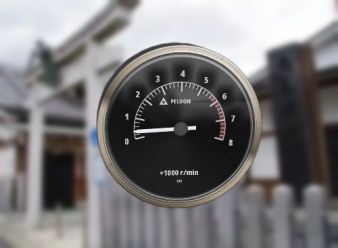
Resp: 400 rpm
